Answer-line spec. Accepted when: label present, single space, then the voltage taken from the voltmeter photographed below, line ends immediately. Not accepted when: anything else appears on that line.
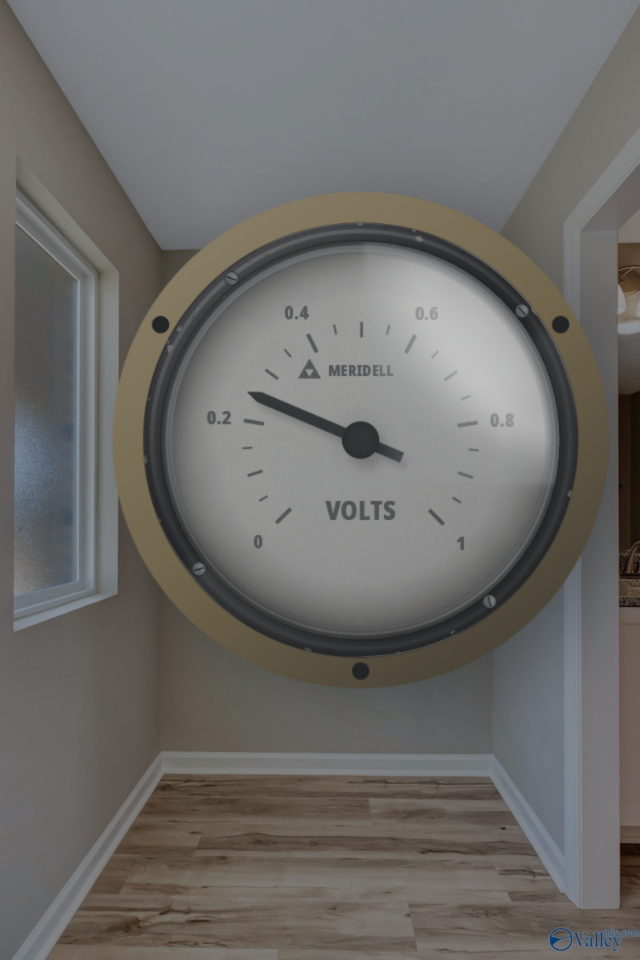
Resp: 0.25 V
